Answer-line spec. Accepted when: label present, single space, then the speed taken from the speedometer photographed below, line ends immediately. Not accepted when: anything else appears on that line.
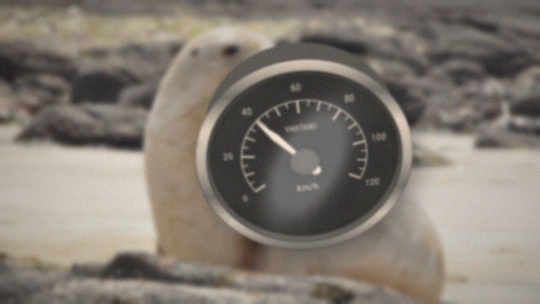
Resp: 40 km/h
